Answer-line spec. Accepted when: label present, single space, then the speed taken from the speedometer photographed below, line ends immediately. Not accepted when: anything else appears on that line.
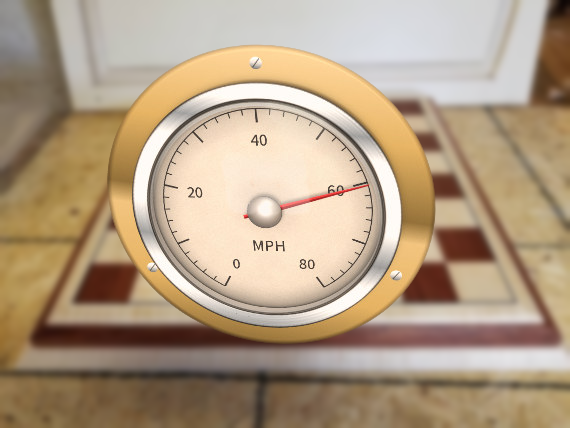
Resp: 60 mph
